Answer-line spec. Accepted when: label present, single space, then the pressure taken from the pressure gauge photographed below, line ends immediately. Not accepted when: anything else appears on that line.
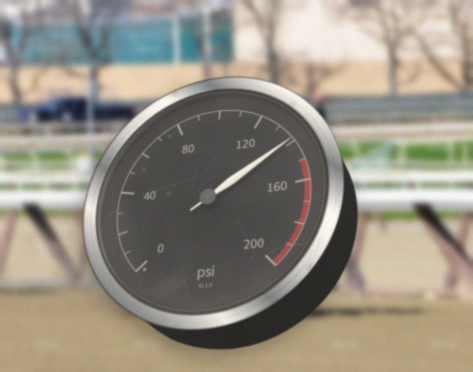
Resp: 140 psi
